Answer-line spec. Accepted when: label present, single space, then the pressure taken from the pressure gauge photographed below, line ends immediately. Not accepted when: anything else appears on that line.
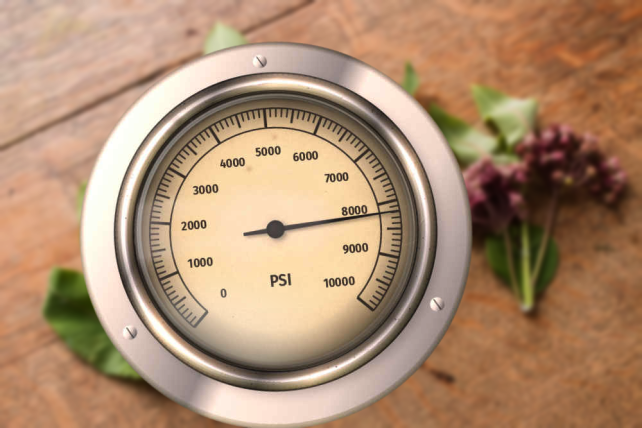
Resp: 8200 psi
